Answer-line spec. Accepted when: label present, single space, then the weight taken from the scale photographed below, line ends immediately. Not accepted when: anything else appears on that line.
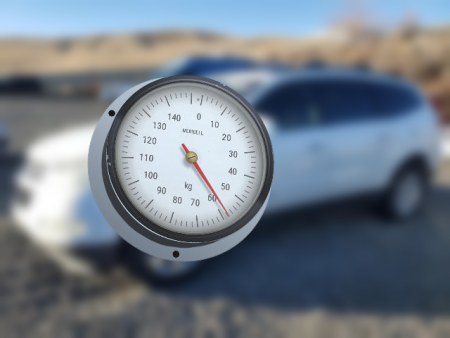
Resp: 58 kg
